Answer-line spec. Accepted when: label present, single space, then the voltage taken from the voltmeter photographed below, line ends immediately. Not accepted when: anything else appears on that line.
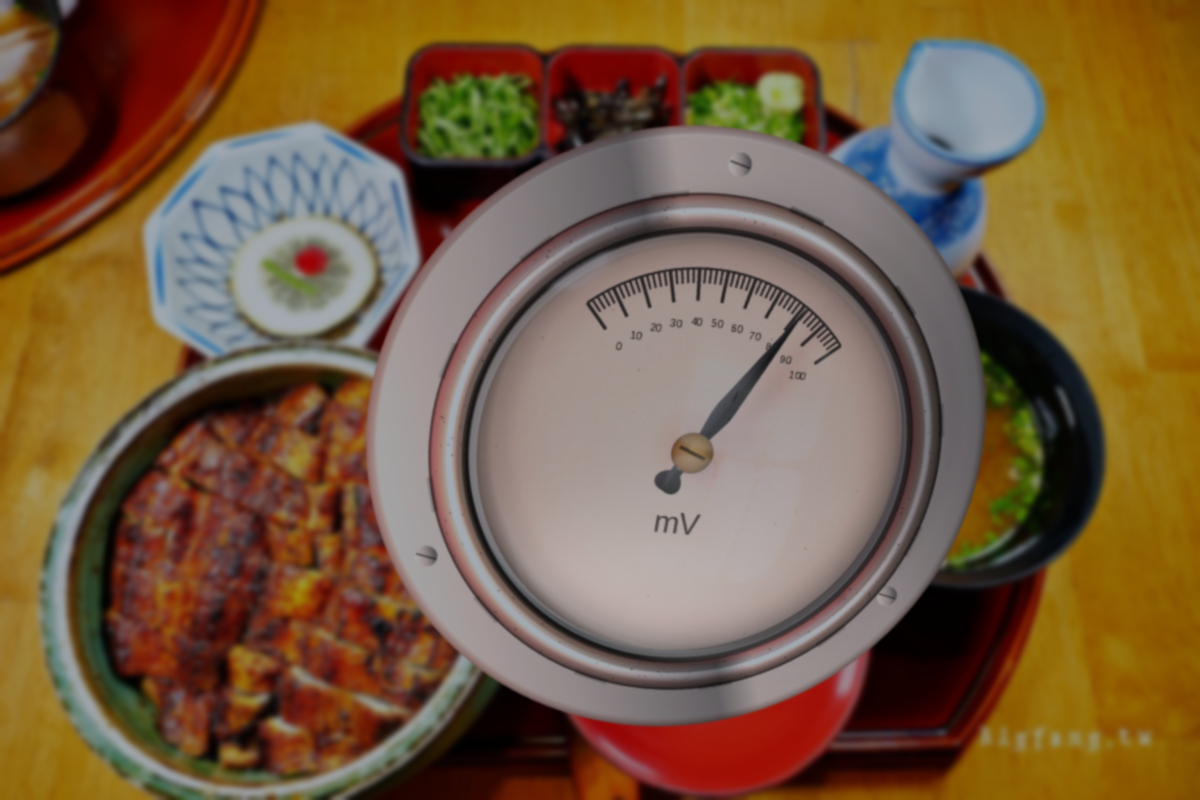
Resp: 80 mV
